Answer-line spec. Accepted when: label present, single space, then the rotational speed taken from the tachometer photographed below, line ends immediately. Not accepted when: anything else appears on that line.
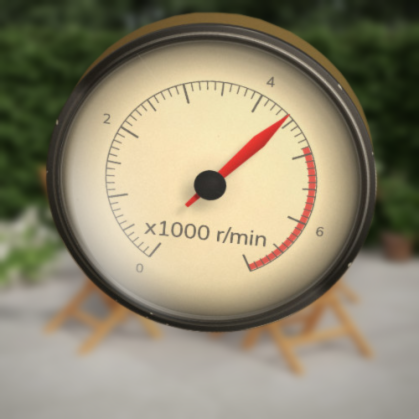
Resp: 4400 rpm
